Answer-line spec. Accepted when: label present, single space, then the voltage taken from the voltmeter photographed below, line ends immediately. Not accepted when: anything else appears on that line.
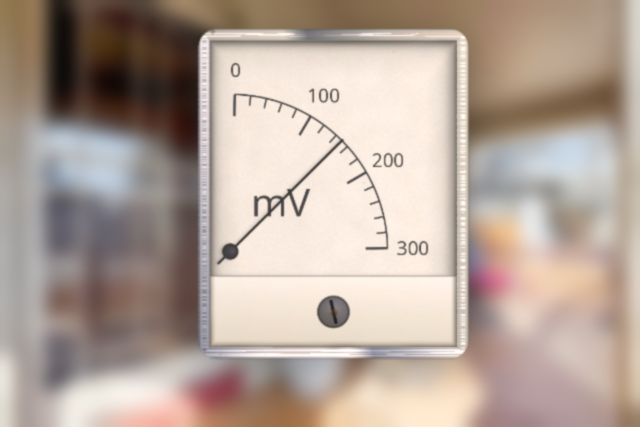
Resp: 150 mV
